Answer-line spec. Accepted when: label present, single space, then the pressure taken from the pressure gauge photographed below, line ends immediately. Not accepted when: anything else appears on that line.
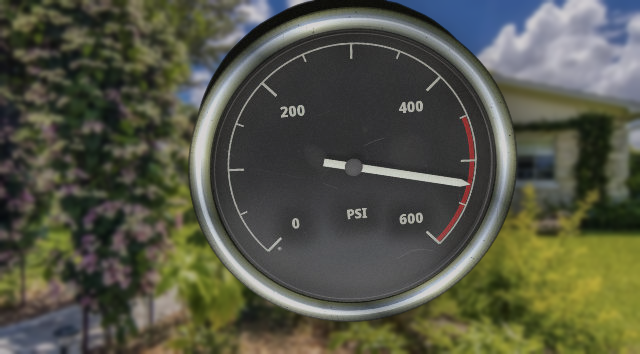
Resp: 525 psi
